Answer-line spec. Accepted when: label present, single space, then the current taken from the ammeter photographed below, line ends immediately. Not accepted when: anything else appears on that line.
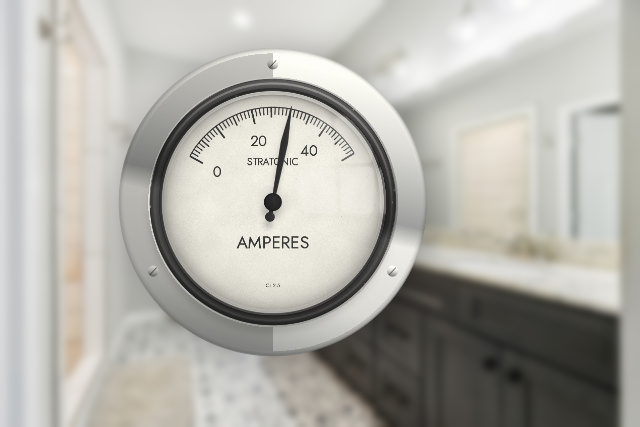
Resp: 30 A
